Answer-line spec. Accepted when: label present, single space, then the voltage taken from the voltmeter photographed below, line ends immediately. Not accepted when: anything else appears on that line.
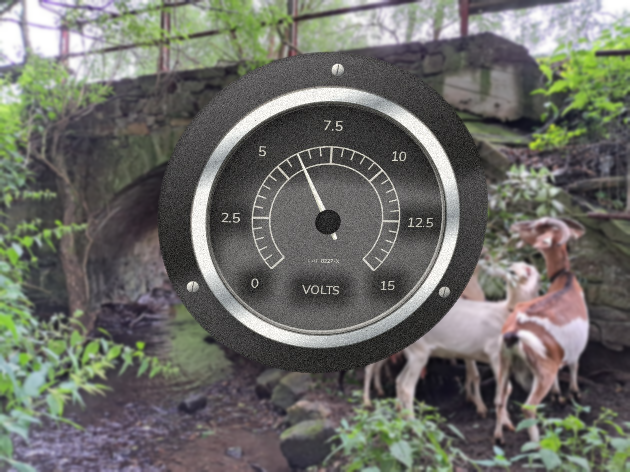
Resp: 6 V
